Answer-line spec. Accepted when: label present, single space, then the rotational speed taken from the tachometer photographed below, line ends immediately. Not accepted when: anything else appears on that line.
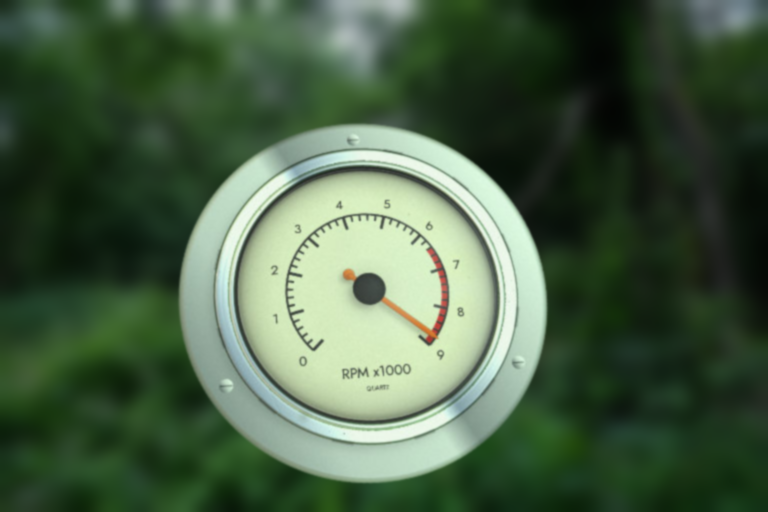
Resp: 8800 rpm
